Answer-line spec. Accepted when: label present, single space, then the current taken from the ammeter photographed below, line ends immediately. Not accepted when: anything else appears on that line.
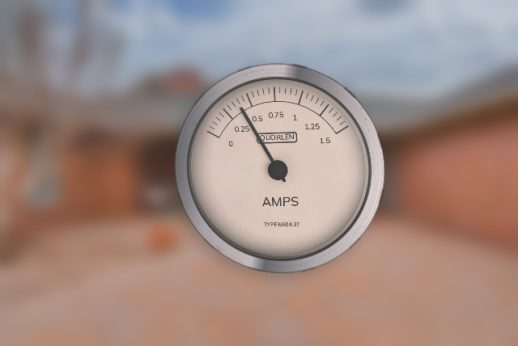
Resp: 0.4 A
